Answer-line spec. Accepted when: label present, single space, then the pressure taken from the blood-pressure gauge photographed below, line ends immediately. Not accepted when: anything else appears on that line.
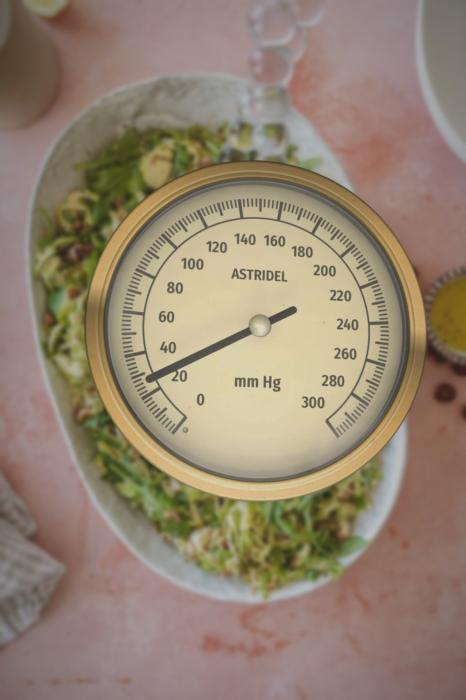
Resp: 26 mmHg
